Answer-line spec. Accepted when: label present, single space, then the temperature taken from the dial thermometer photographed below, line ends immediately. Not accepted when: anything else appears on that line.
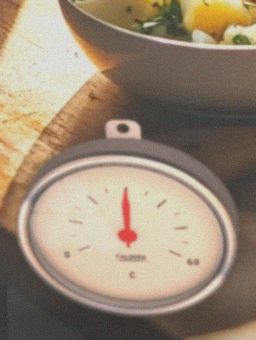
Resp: 30 °C
